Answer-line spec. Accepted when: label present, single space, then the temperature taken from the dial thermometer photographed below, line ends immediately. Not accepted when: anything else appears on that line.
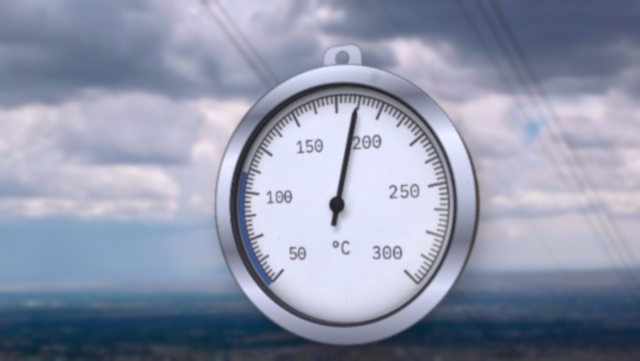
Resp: 187.5 °C
